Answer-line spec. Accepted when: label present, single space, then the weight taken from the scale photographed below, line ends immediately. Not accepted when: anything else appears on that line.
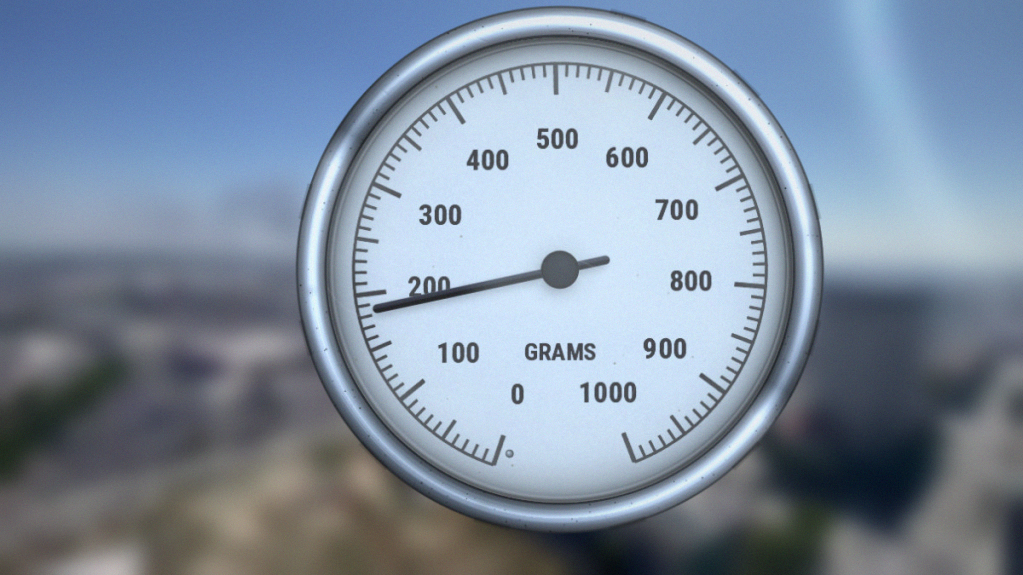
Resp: 185 g
